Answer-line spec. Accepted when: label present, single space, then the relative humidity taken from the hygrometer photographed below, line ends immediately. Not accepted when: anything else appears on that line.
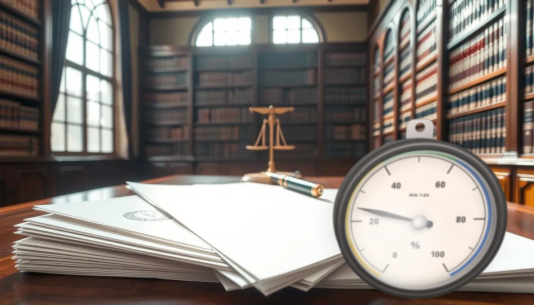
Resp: 25 %
